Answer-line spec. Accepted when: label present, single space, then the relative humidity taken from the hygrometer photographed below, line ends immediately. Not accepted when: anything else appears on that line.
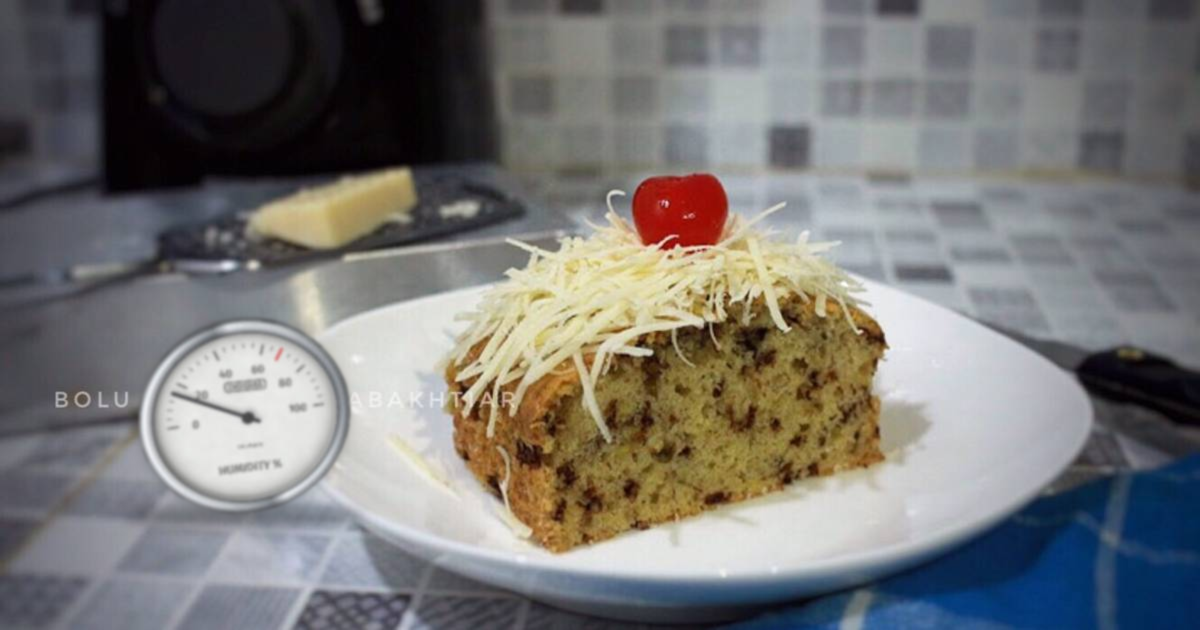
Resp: 16 %
